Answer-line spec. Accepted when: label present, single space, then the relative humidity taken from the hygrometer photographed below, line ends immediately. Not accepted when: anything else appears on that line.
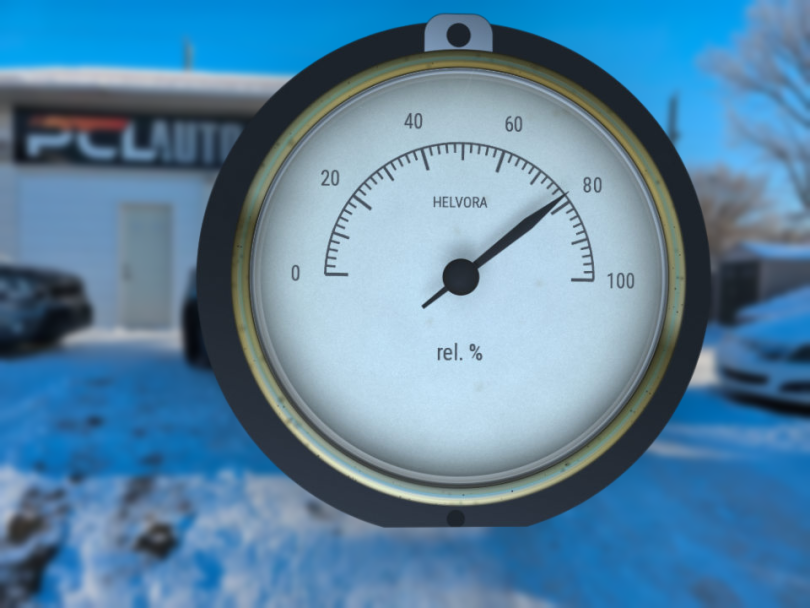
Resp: 78 %
